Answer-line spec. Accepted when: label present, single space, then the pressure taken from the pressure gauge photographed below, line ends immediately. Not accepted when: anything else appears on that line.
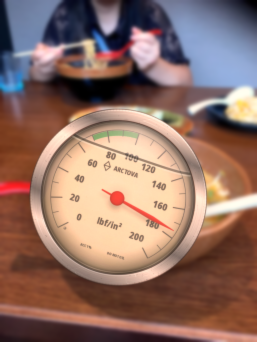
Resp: 175 psi
